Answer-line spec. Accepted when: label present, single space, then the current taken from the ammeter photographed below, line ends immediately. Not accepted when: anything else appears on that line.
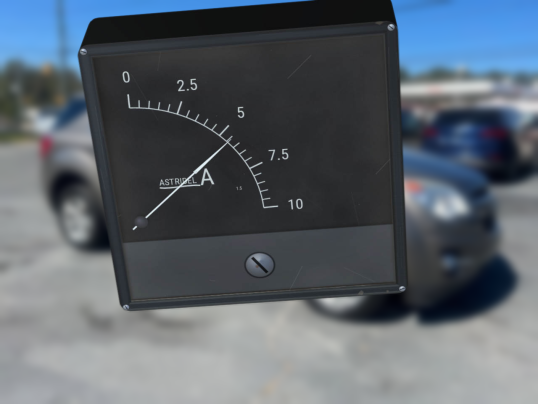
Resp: 5.5 A
